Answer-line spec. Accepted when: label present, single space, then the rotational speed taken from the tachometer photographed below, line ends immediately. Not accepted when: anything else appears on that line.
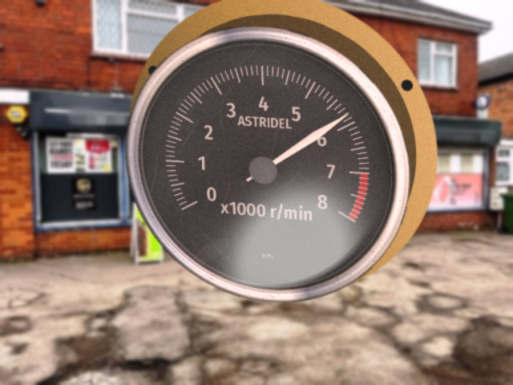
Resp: 5800 rpm
